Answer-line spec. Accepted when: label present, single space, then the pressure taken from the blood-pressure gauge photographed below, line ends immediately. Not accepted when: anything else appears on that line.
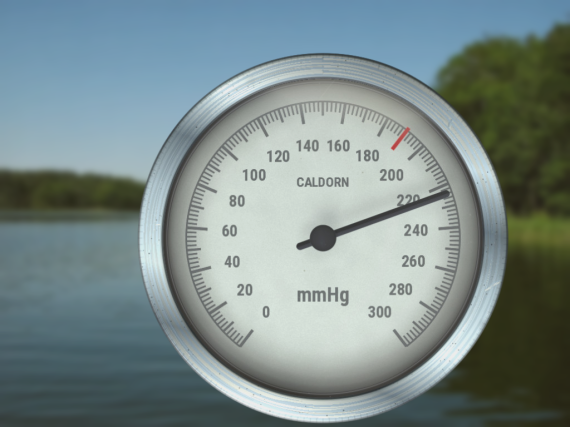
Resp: 224 mmHg
